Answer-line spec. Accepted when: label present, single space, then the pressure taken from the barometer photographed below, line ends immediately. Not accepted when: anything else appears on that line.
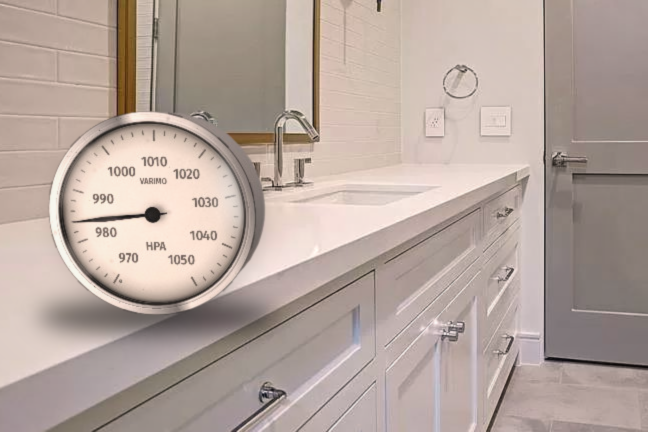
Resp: 984 hPa
